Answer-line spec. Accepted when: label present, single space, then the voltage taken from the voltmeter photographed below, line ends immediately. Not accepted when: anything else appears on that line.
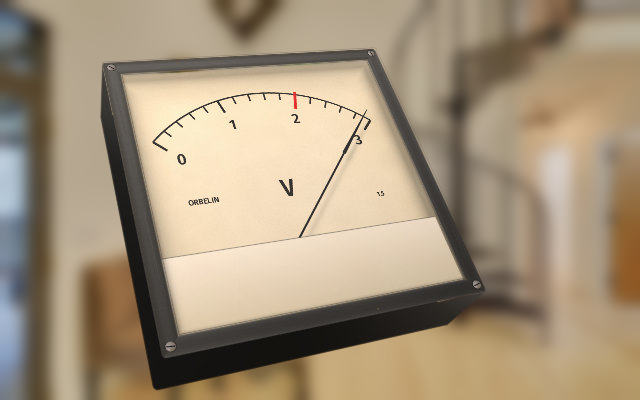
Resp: 2.9 V
